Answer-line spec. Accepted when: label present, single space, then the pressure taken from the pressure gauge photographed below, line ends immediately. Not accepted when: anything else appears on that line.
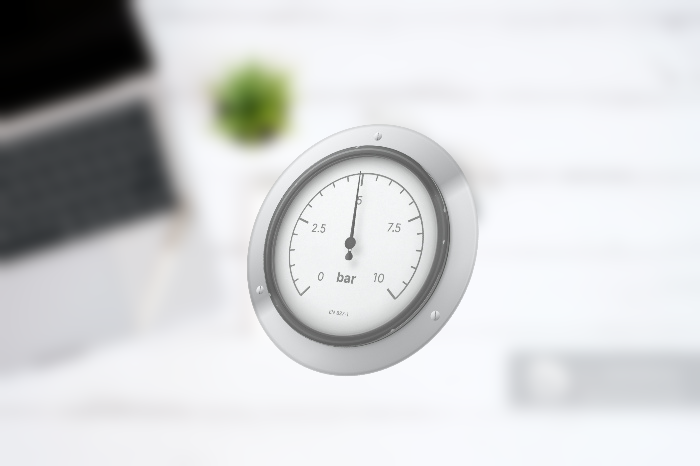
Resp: 5 bar
